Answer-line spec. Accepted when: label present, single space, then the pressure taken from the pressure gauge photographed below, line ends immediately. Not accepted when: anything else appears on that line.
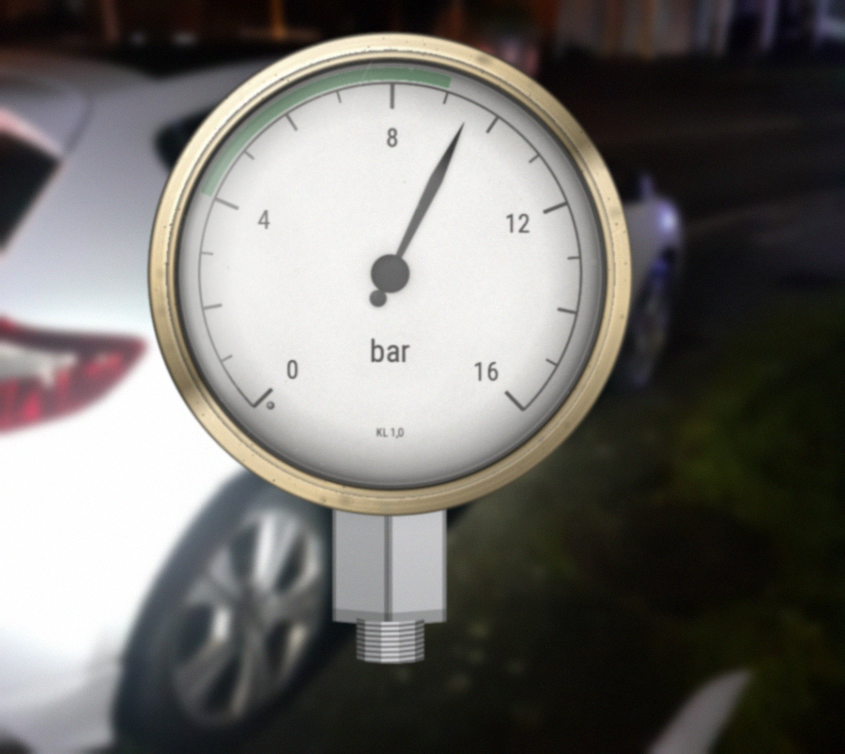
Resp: 9.5 bar
